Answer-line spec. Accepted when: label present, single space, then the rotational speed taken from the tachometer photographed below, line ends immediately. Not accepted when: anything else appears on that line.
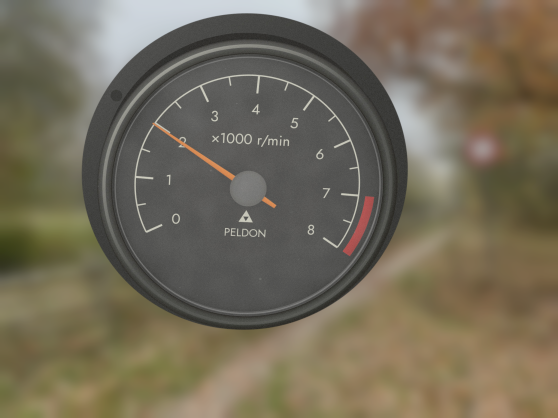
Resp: 2000 rpm
